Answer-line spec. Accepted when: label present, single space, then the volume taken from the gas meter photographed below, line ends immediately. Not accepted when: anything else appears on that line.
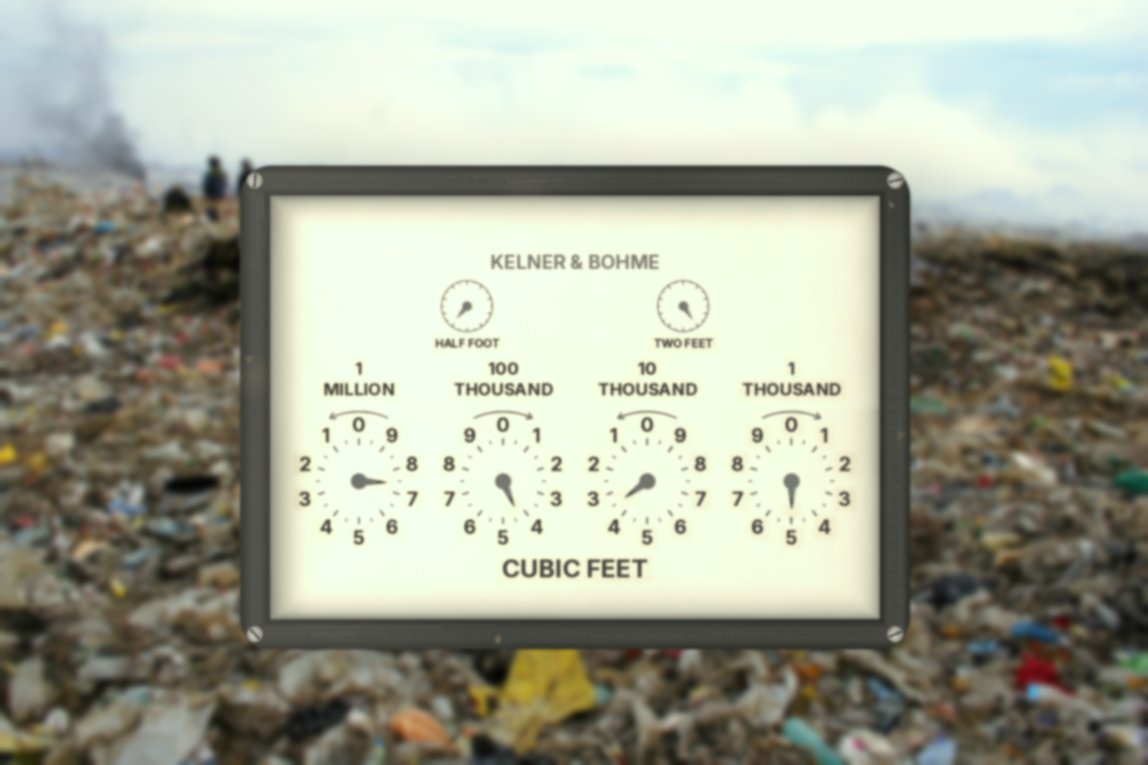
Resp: 743500 ft³
